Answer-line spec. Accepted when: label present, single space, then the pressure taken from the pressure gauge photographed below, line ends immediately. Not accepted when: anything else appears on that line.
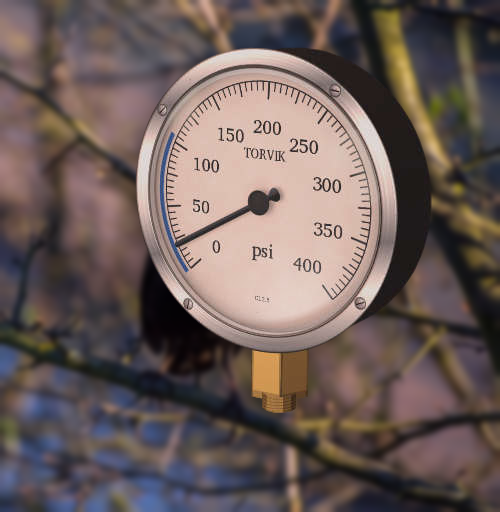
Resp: 20 psi
